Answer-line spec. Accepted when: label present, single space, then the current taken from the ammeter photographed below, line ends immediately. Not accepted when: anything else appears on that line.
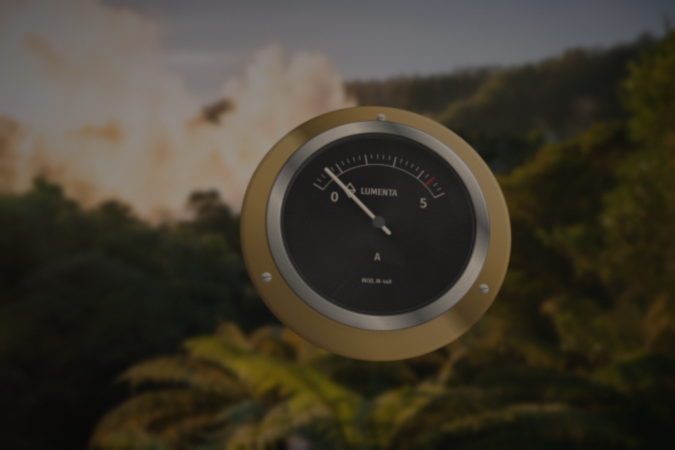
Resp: 0.6 A
